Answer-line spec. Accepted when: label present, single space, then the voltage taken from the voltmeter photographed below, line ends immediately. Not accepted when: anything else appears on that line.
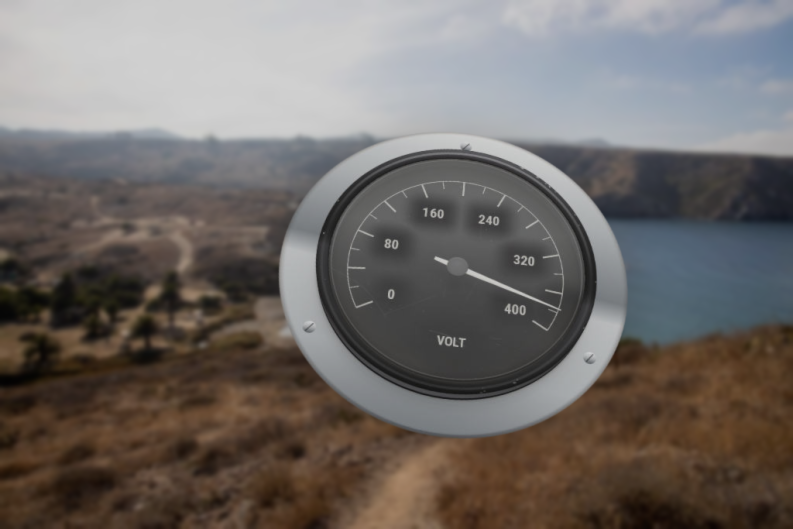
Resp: 380 V
